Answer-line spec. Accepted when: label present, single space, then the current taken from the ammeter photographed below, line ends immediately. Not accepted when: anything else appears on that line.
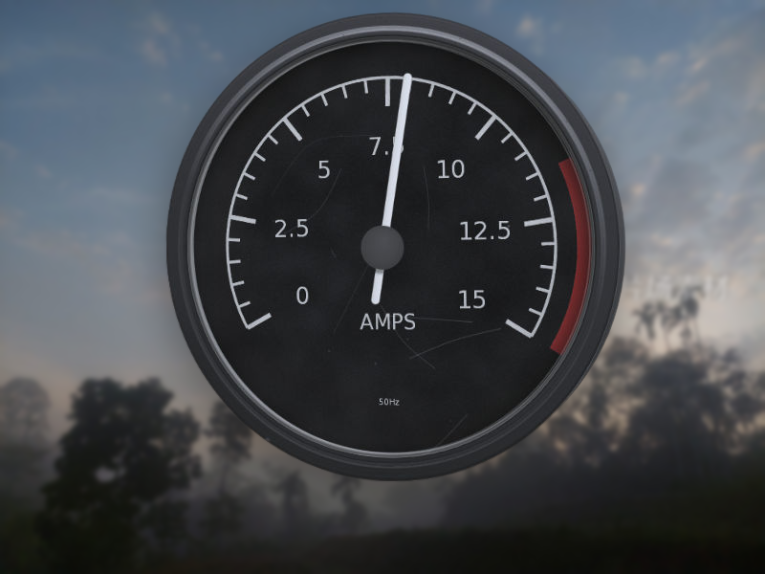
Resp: 8 A
